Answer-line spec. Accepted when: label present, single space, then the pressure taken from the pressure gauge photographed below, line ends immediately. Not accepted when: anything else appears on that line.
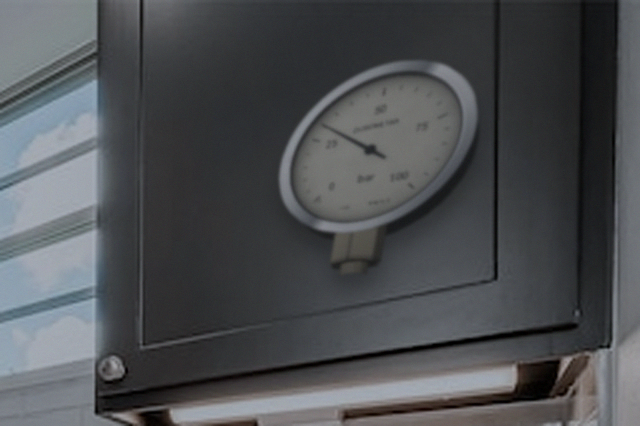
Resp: 30 bar
